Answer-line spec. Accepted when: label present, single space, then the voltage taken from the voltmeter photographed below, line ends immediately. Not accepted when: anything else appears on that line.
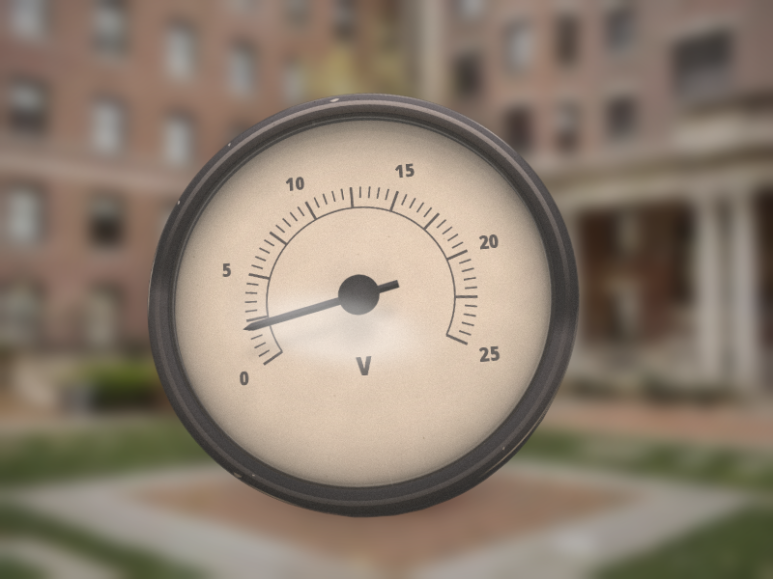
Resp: 2 V
